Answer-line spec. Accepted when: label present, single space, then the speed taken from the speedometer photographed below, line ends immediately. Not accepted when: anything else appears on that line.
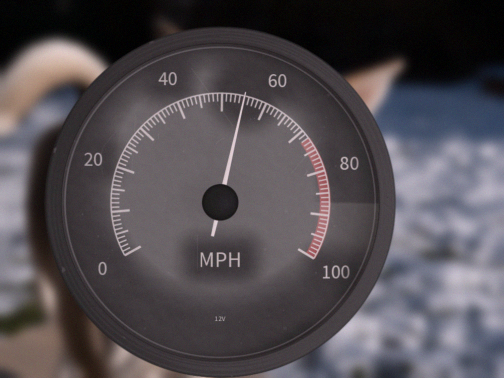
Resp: 55 mph
